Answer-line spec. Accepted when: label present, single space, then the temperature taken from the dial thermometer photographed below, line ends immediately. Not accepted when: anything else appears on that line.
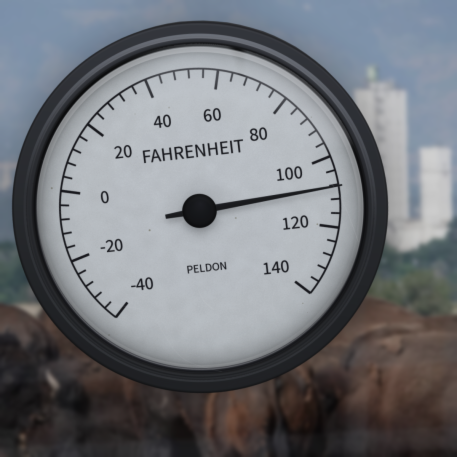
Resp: 108 °F
